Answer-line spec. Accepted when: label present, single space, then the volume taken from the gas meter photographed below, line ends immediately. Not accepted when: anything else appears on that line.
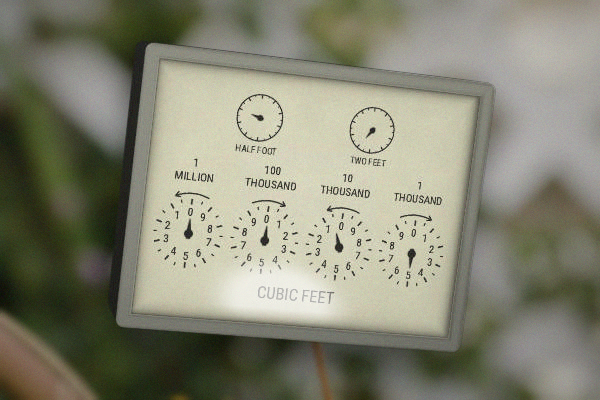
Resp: 500 ft³
